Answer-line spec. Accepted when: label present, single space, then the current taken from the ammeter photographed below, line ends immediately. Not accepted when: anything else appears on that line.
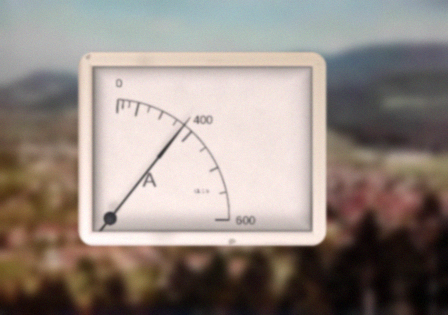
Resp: 375 A
